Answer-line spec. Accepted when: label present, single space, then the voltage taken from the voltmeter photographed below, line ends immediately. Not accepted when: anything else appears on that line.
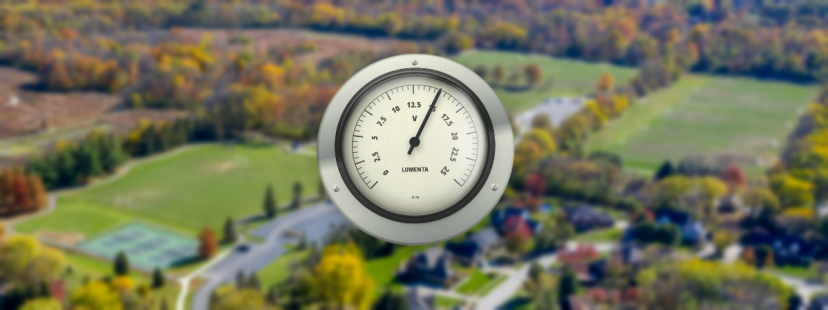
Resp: 15 V
